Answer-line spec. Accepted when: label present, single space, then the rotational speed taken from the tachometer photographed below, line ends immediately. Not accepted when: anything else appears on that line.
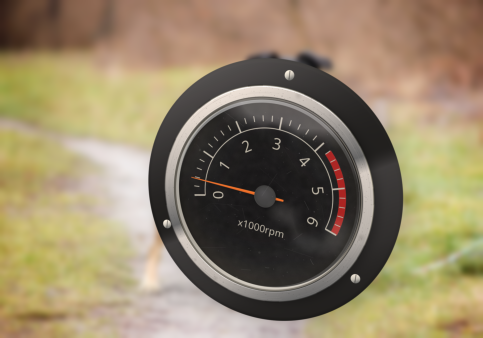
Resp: 400 rpm
